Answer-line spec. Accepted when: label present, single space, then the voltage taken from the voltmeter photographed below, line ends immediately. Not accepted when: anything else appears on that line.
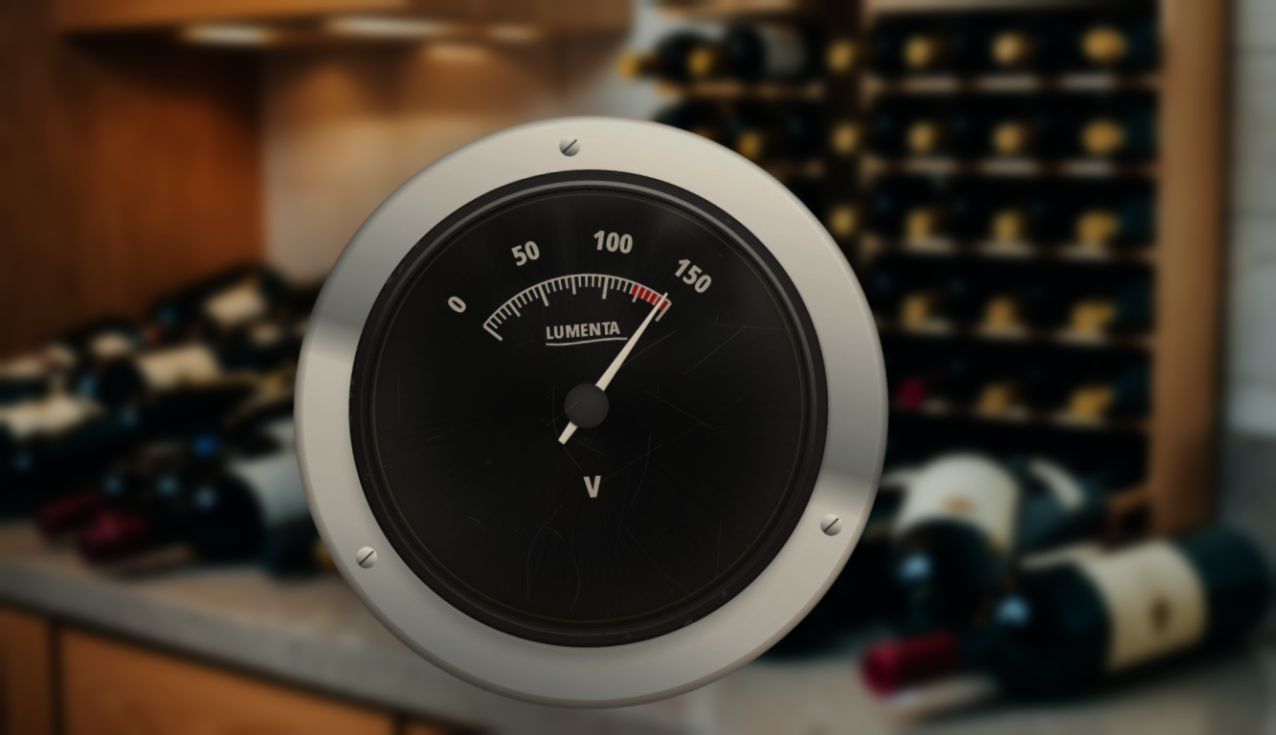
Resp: 145 V
